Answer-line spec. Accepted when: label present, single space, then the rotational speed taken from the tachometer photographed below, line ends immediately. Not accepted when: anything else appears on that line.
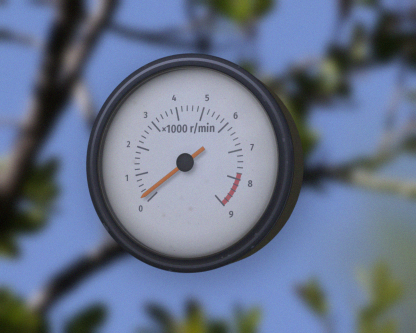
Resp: 200 rpm
